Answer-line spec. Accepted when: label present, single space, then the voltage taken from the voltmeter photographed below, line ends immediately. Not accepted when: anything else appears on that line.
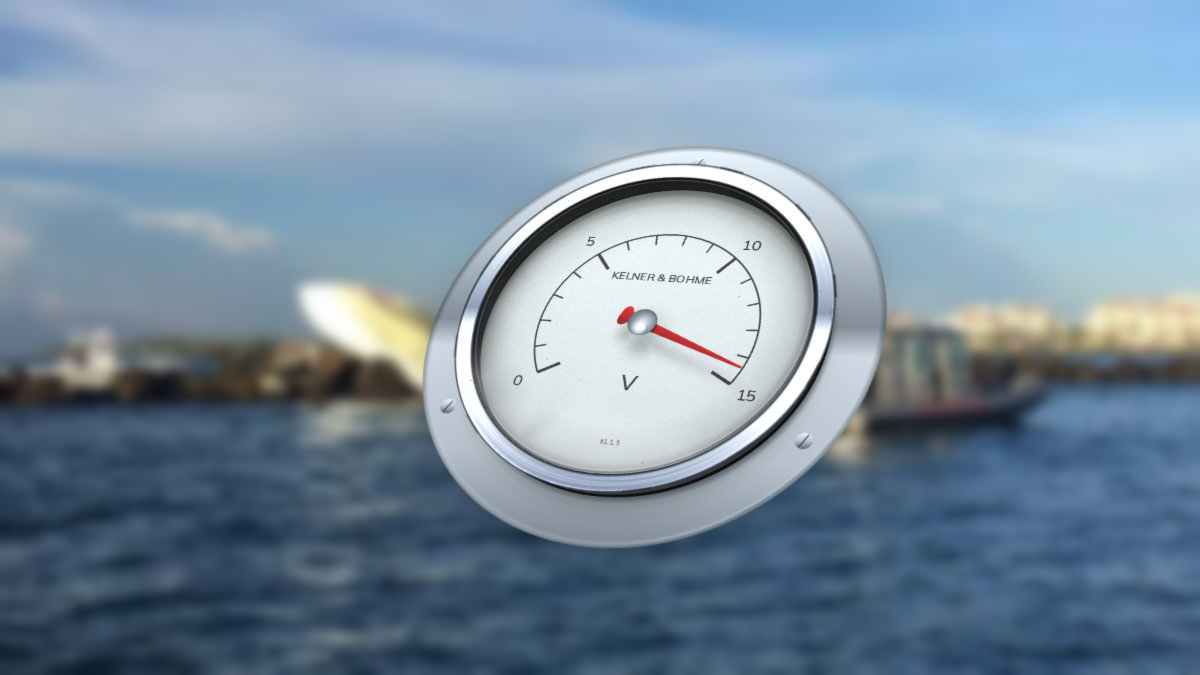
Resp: 14.5 V
